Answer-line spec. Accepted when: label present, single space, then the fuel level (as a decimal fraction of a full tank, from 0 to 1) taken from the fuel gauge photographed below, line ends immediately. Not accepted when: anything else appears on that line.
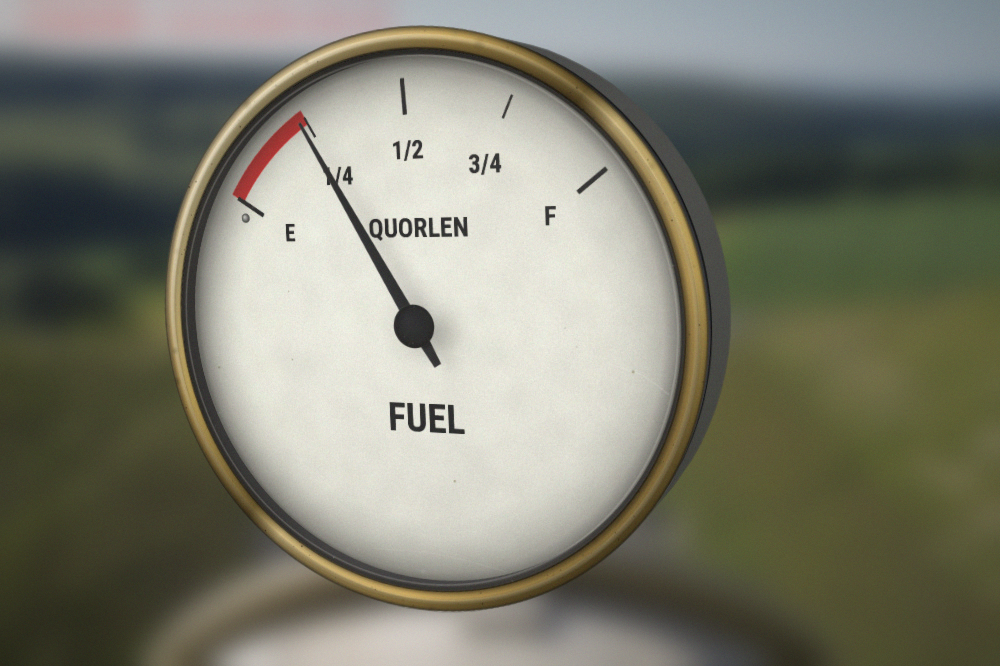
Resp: 0.25
